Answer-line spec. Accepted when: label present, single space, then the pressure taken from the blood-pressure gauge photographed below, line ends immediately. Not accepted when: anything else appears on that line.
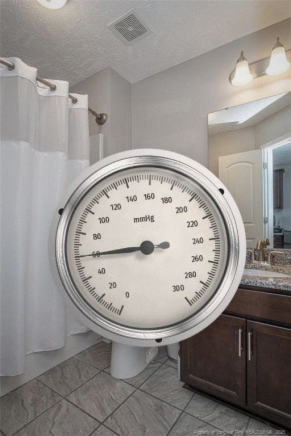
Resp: 60 mmHg
